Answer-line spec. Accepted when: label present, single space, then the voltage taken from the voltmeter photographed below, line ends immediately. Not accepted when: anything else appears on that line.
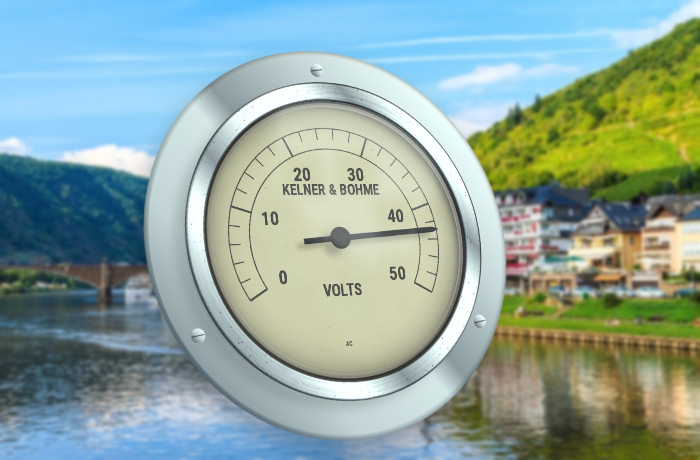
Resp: 43 V
